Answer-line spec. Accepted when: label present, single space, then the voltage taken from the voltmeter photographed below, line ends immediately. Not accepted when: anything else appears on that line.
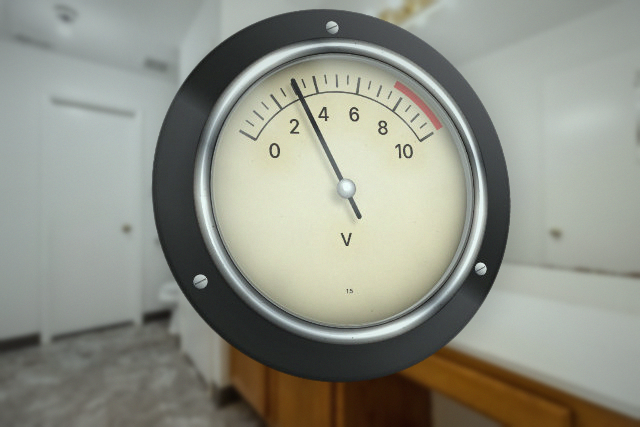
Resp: 3 V
